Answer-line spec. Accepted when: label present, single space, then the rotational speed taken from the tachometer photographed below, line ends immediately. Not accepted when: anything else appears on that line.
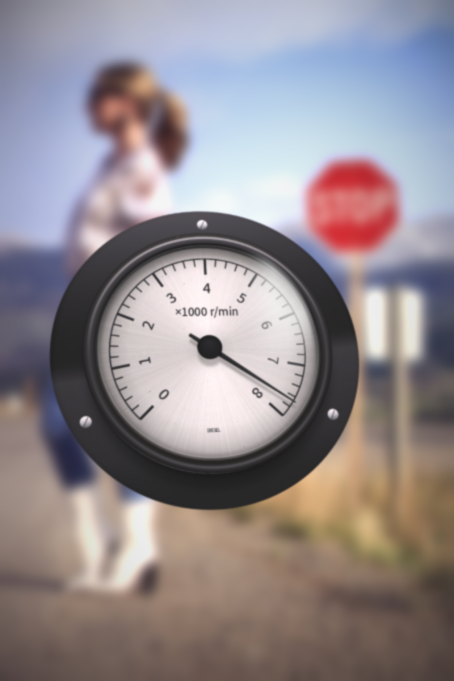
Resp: 7700 rpm
